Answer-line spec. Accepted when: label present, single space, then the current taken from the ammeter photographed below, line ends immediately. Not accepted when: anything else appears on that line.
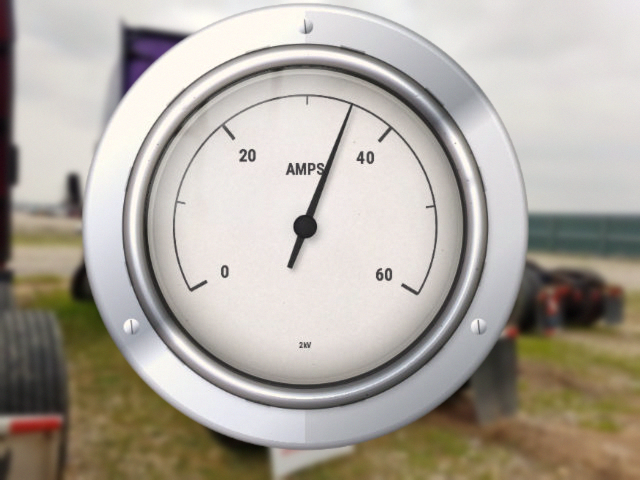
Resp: 35 A
